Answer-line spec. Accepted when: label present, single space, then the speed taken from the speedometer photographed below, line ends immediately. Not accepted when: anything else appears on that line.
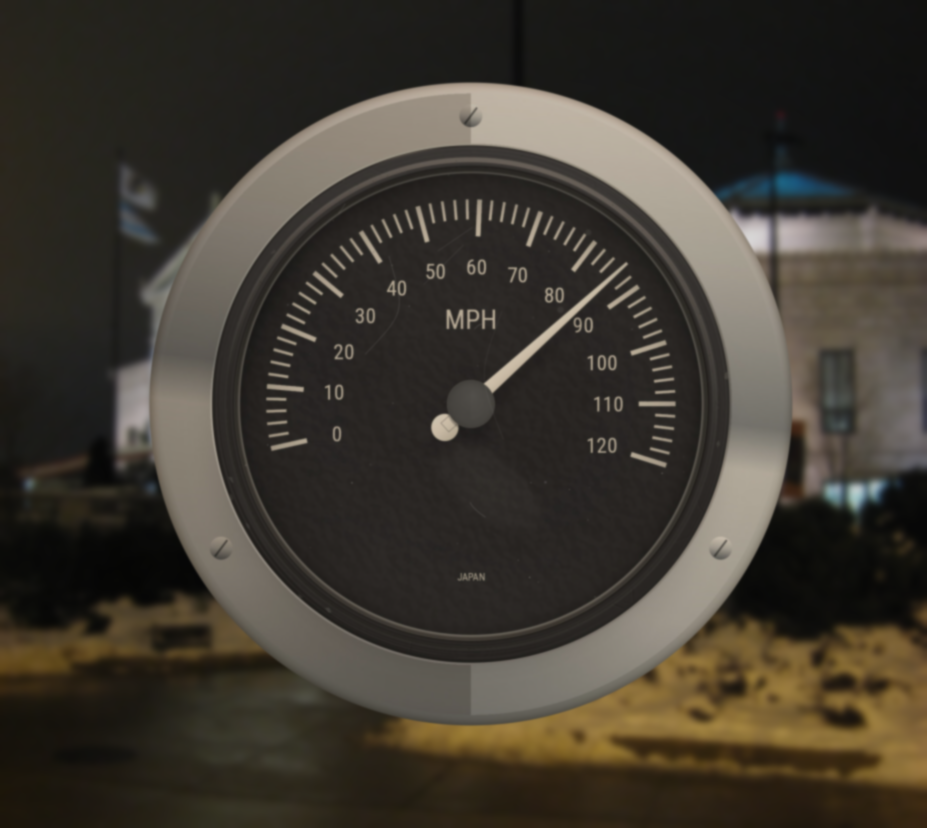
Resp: 86 mph
